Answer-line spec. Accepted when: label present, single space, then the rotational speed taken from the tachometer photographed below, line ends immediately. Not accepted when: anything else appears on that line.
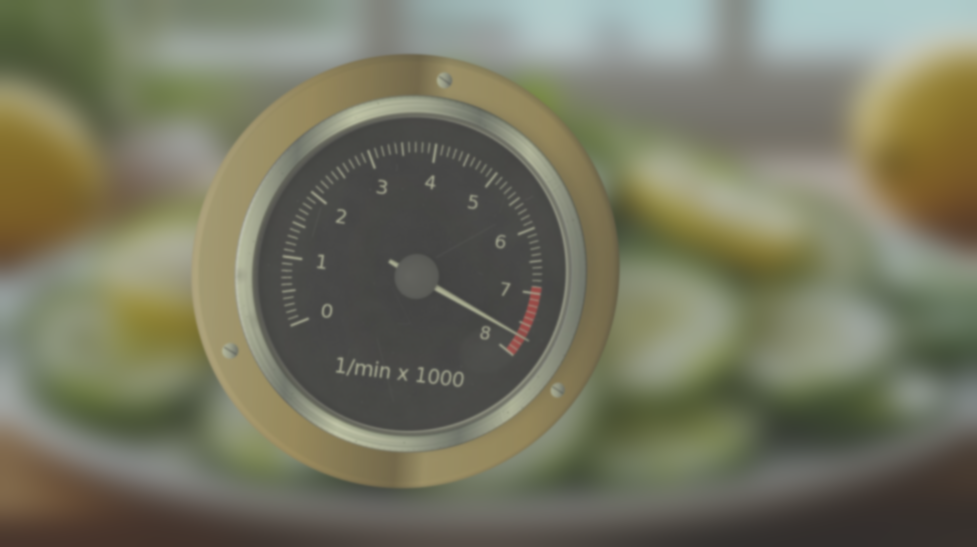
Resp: 7700 rpm
